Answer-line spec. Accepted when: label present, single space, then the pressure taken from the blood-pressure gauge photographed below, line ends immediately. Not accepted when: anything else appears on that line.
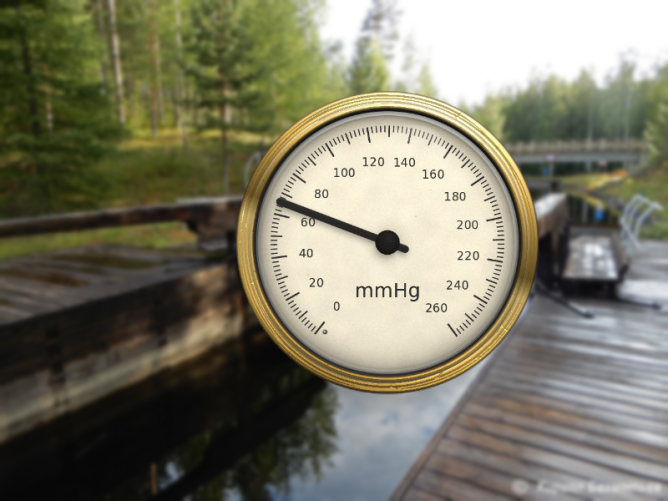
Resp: 66 mmHg
